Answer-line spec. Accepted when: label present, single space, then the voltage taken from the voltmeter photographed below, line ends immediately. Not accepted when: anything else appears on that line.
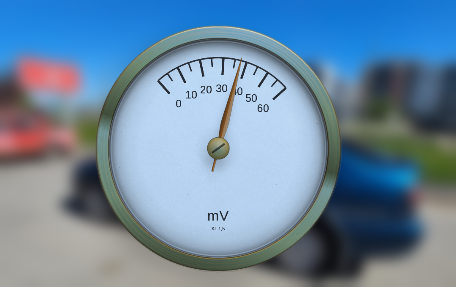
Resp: 37.5 mV
